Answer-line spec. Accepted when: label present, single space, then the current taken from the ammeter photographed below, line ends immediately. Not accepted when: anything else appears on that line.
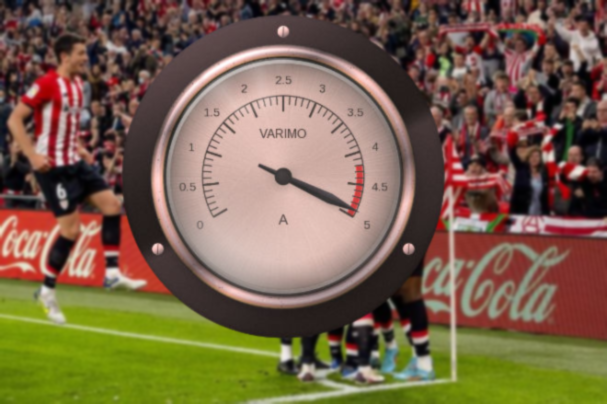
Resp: 4.9 A
